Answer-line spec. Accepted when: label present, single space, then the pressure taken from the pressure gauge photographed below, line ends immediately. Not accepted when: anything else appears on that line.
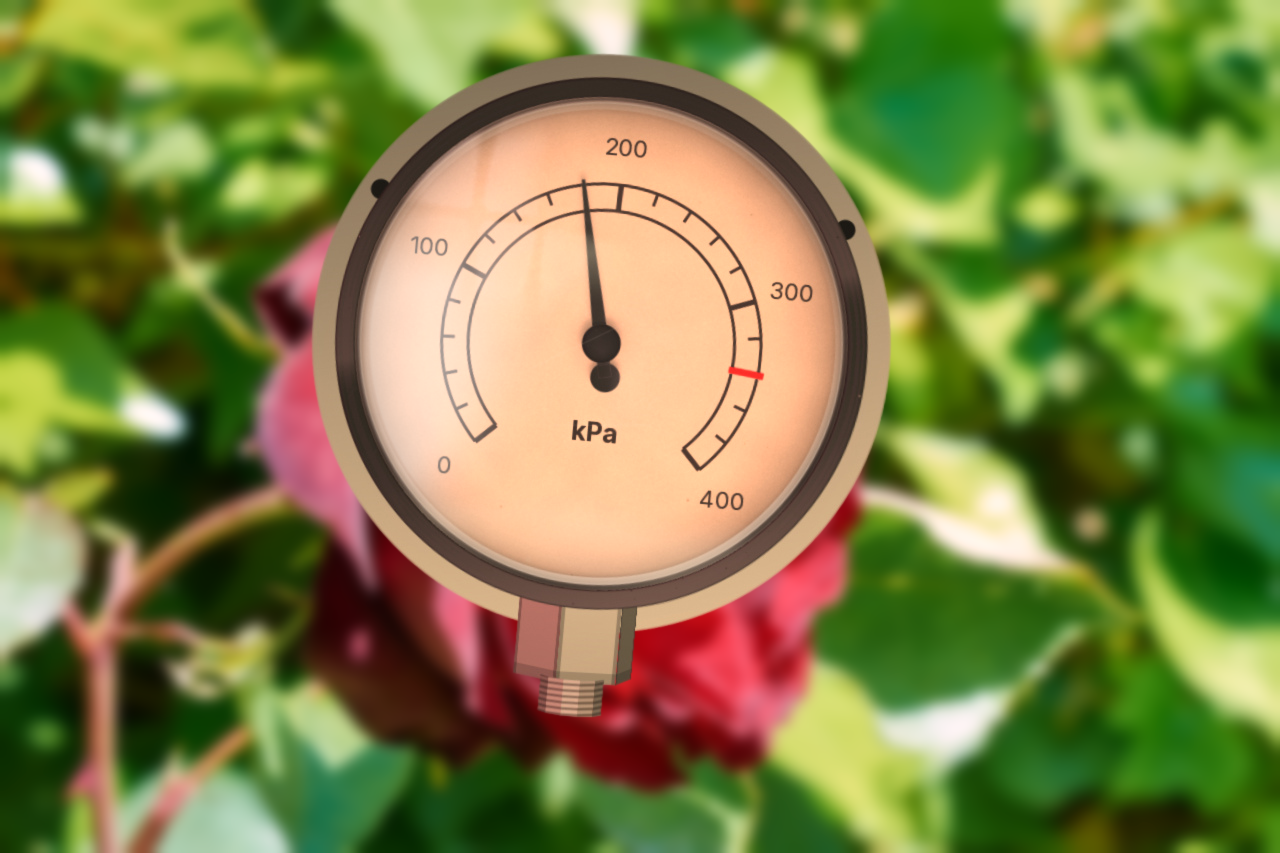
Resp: 180 kPa
